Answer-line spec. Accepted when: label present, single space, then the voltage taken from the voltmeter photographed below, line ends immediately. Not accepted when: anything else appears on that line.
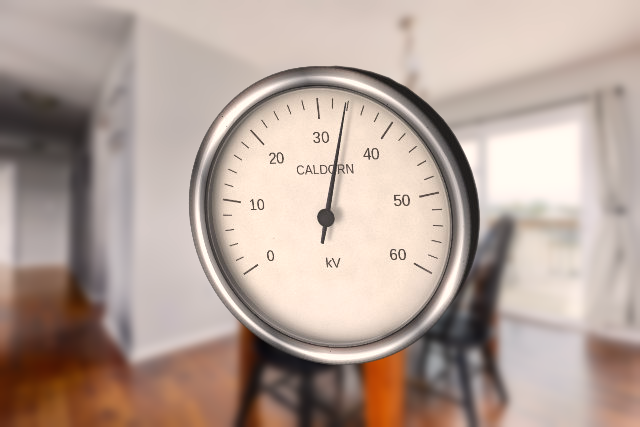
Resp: 34 kV
